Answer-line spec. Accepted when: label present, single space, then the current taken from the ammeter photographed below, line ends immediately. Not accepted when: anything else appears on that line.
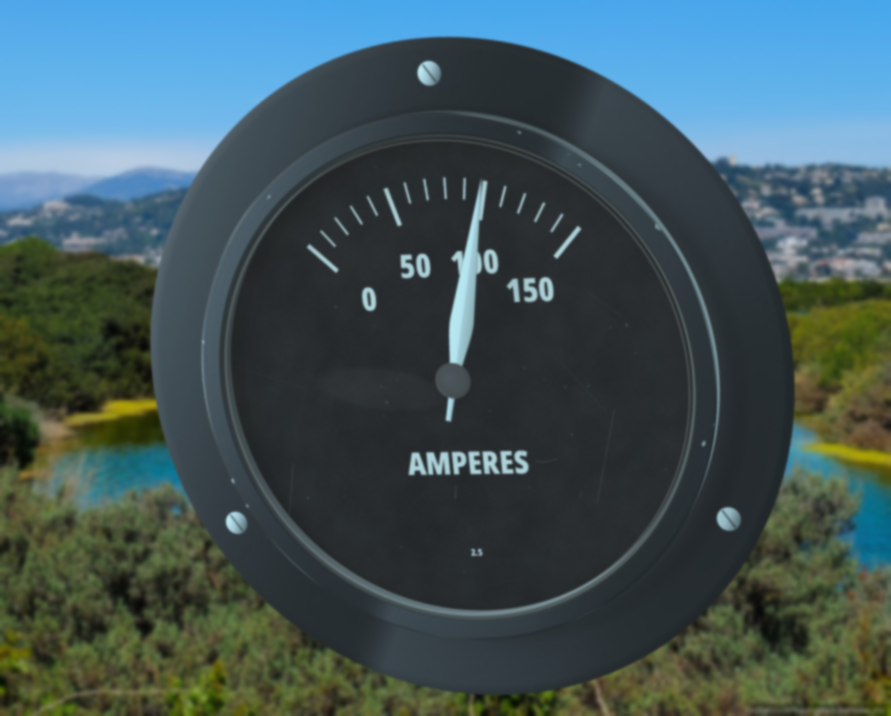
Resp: 100 A
